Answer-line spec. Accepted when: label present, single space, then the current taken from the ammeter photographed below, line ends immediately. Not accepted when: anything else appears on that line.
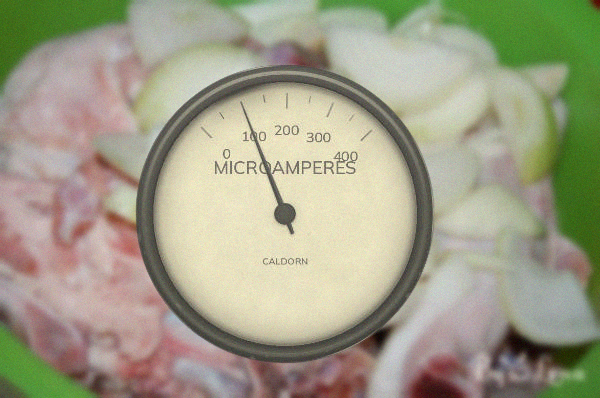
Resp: 100 µA
